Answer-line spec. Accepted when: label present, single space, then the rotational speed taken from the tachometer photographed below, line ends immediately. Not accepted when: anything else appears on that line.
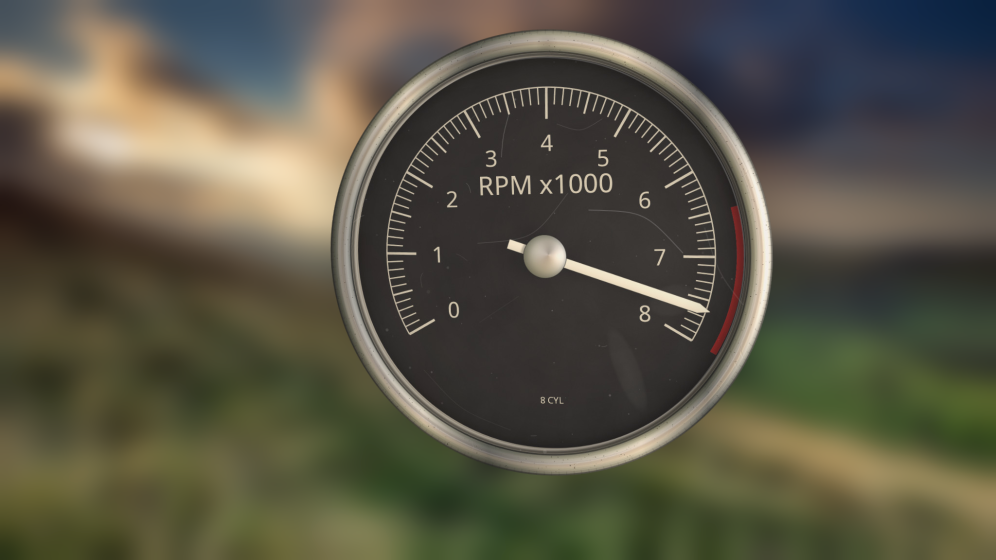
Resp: 7600 rpm
